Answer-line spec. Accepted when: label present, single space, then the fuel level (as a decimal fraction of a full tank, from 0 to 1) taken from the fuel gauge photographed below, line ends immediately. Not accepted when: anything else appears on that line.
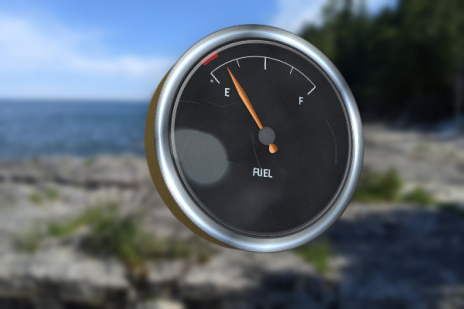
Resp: 0.125
